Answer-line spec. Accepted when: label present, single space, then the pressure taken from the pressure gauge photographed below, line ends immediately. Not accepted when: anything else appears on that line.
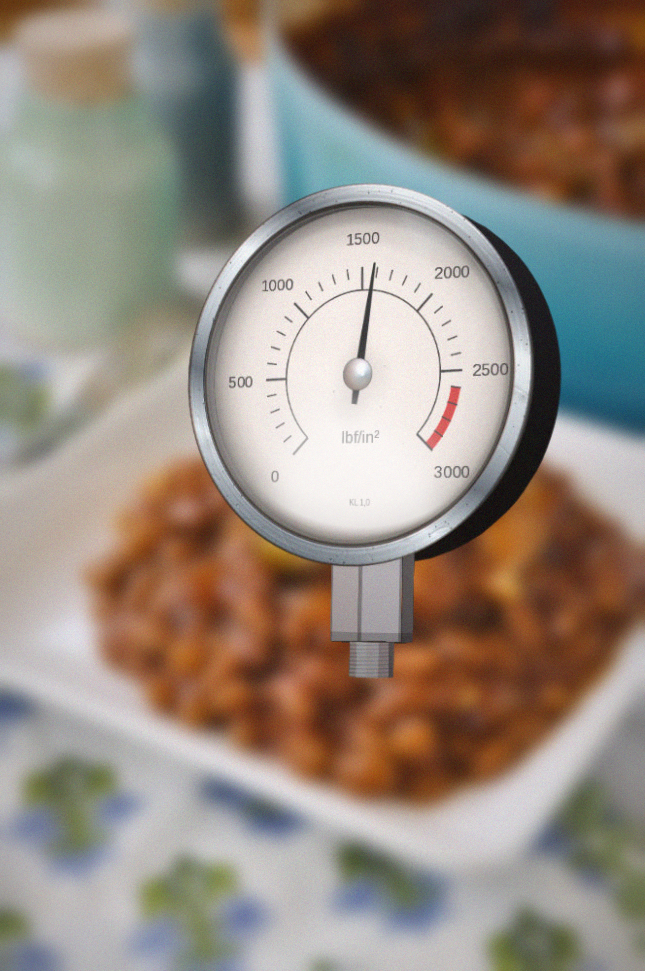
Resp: 1600 psi
